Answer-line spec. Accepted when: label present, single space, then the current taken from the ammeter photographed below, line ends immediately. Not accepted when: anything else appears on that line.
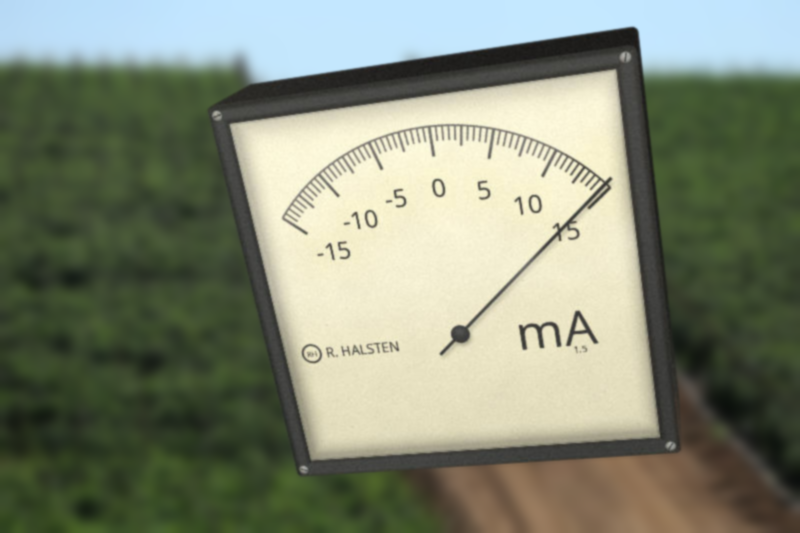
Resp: 14.5 mA
